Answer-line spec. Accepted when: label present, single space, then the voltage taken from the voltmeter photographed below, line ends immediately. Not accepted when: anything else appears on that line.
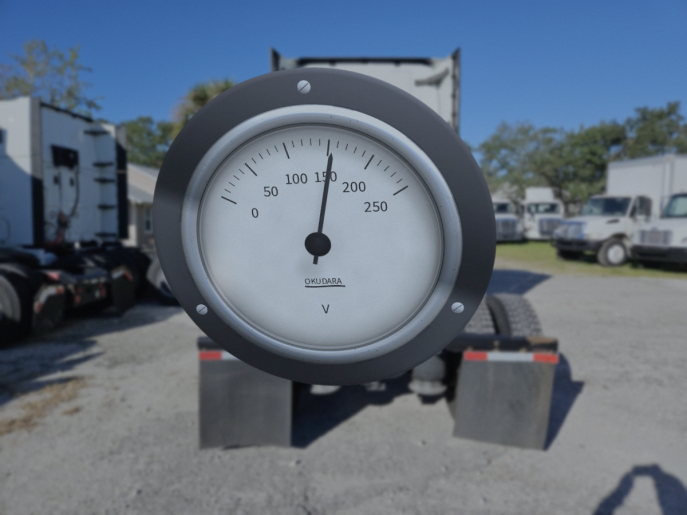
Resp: 155 V
